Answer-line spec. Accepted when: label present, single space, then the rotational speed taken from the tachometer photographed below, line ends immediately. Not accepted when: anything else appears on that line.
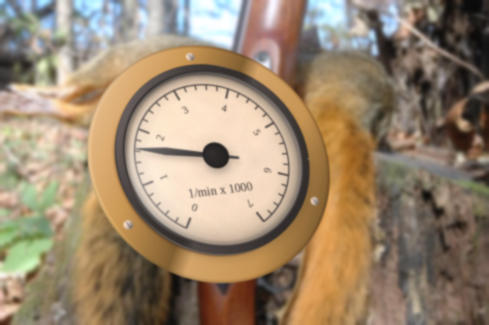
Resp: 1600 rpm
